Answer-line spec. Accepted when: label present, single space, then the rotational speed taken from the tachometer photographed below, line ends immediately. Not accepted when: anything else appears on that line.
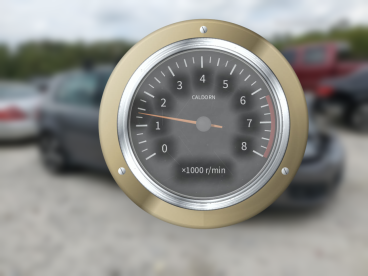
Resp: 1375 rpm
